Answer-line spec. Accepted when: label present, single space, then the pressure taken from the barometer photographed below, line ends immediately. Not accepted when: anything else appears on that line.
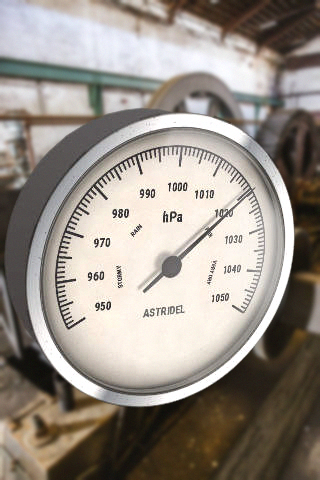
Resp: 1020 hPa
